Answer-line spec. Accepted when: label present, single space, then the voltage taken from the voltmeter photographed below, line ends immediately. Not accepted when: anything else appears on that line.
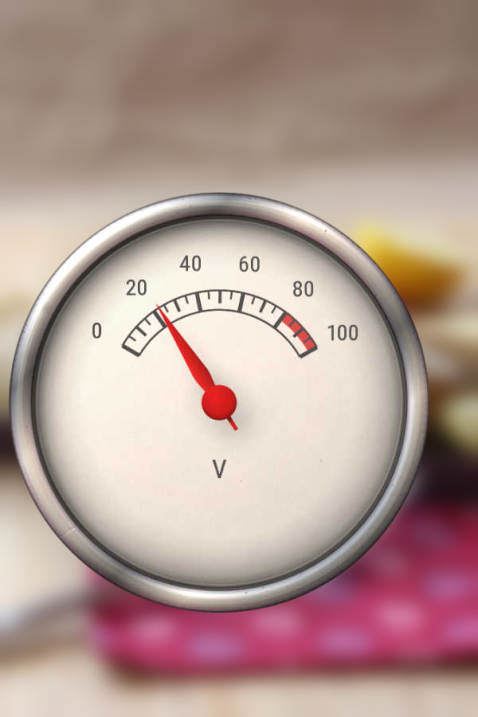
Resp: 22.5 V
